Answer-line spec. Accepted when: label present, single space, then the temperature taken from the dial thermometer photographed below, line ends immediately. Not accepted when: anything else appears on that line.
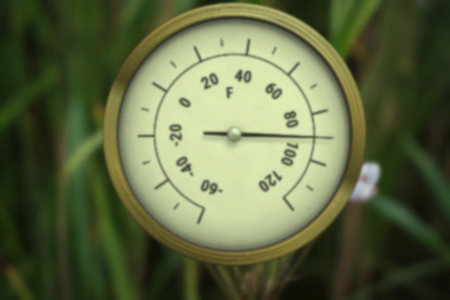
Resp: 90 °F
